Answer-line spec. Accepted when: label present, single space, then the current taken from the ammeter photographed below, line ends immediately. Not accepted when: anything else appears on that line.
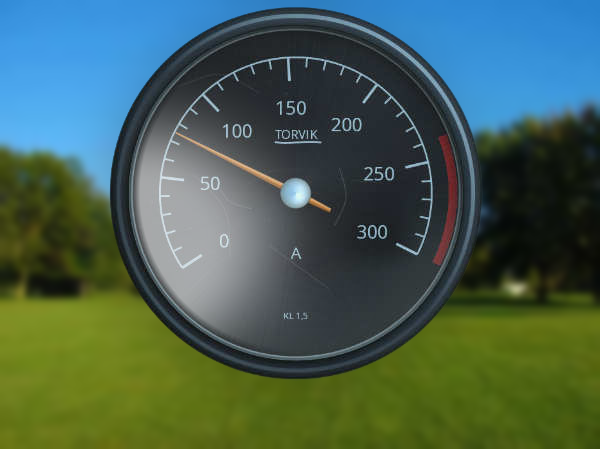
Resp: 75 A
